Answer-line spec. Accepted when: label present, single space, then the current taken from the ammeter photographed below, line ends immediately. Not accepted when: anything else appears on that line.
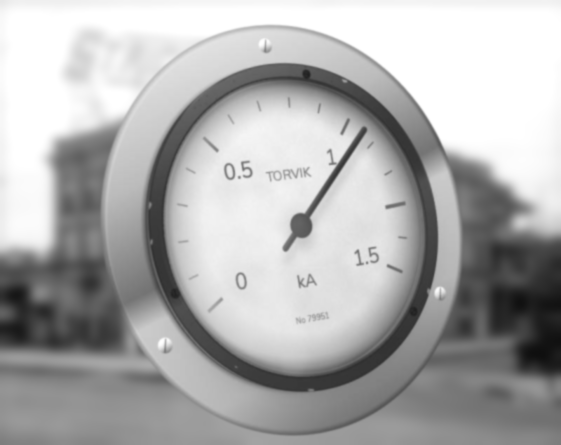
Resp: 1.05 kA
